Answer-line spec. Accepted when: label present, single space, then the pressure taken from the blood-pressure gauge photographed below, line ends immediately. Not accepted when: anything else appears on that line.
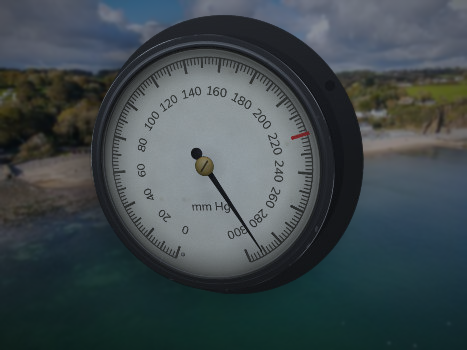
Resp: 290 mmHg
